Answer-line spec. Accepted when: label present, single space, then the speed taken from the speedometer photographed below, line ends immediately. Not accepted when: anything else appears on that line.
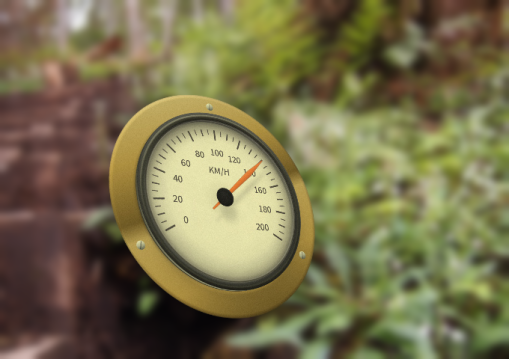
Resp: 140 km/h
